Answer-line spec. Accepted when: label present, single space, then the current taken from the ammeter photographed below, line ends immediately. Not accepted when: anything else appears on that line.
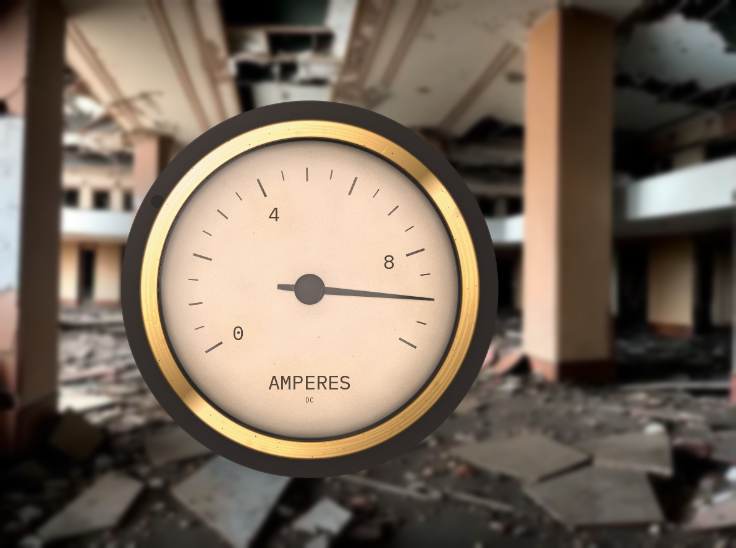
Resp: 9 A
